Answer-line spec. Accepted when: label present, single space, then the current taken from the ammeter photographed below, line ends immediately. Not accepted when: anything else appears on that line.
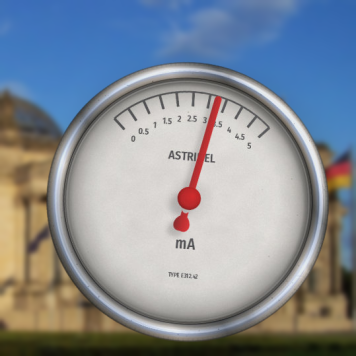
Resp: 3.25 mA
